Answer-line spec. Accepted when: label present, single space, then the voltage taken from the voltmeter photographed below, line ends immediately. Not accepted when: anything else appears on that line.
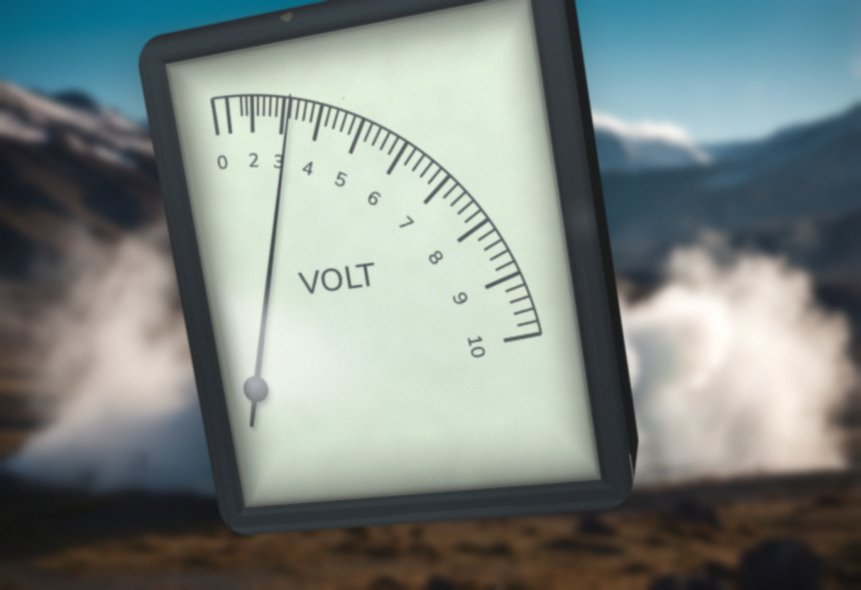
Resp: 3.2 V
